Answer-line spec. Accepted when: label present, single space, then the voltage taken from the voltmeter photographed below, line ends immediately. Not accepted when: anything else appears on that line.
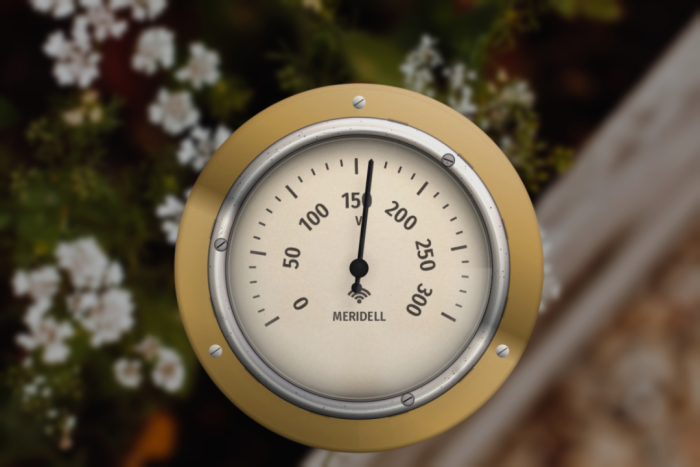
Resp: 160 V
